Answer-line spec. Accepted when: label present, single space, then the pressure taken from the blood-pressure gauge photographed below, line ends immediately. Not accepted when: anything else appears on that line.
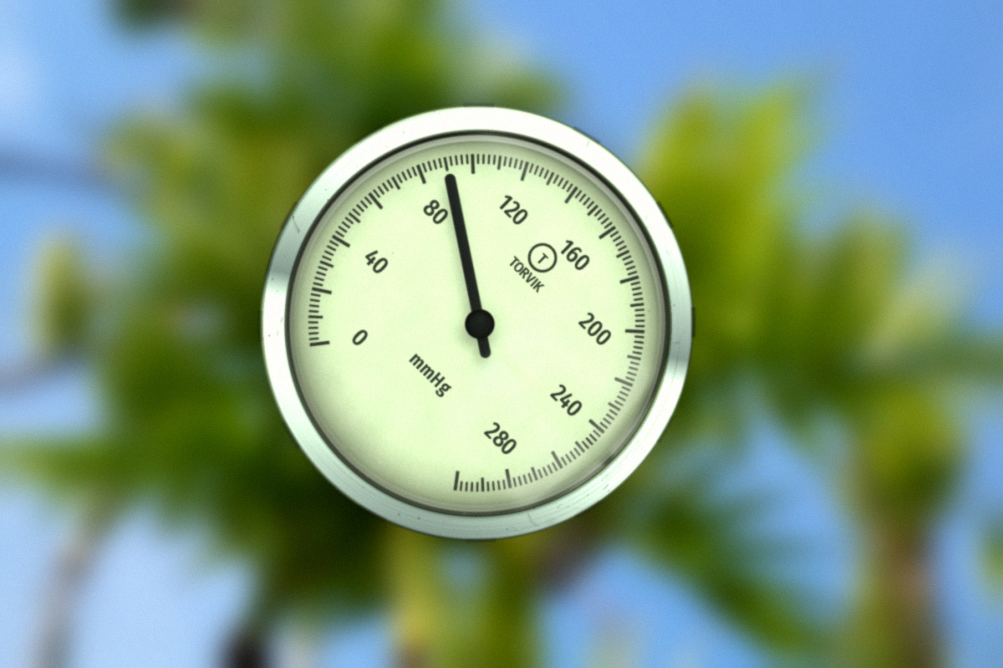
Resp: 90 mmHg
